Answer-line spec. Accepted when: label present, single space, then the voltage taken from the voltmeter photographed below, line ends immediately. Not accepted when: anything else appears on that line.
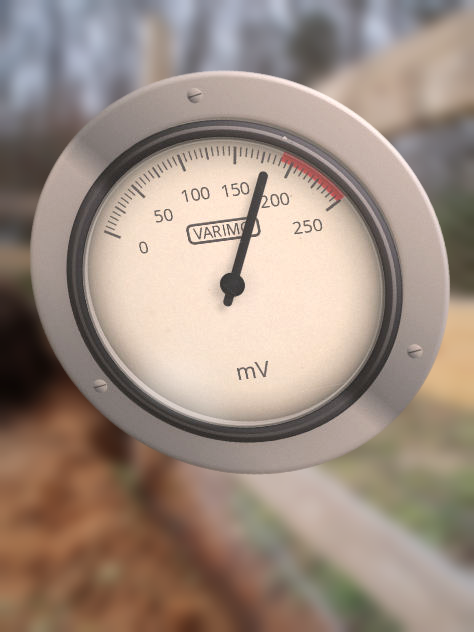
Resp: 180 mV
